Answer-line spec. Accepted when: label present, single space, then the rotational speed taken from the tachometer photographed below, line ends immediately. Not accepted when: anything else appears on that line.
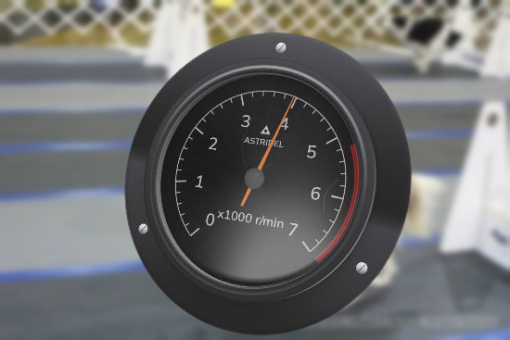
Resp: 4000 rpm
